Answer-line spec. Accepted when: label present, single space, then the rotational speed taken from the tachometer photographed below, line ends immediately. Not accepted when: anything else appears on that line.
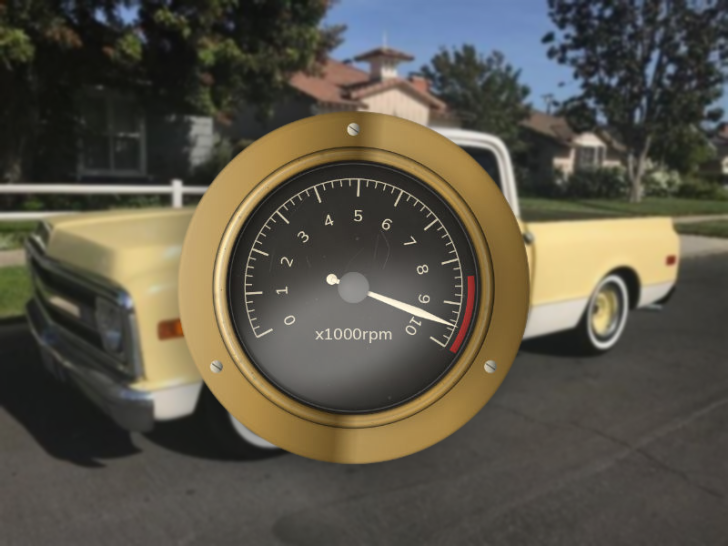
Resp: 9500 rpm
